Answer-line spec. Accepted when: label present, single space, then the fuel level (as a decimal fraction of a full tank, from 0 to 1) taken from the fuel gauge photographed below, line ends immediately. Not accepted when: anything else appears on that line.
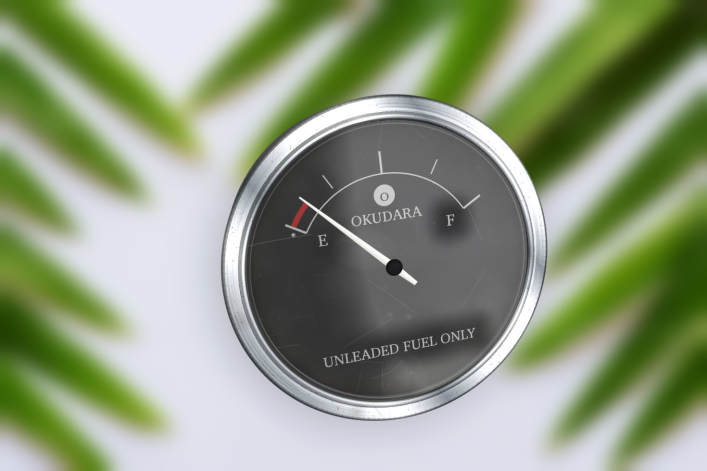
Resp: 0.125
